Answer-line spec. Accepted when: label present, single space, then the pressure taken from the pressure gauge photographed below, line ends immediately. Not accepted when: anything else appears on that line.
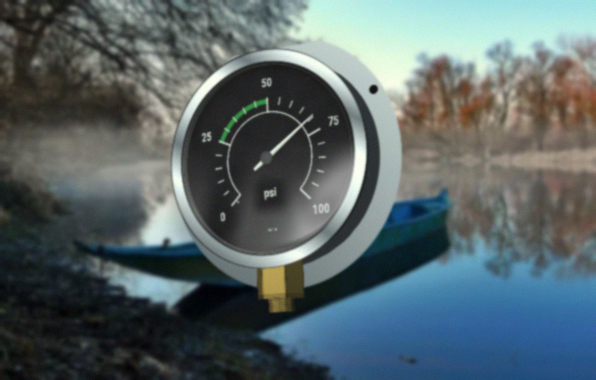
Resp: 70 psi
